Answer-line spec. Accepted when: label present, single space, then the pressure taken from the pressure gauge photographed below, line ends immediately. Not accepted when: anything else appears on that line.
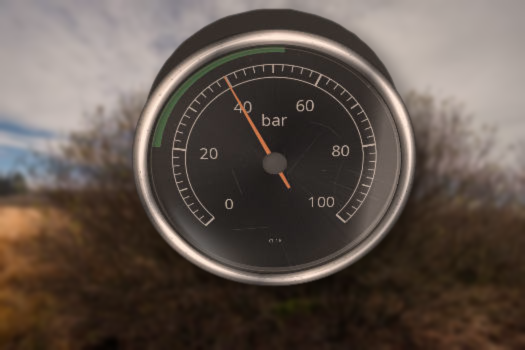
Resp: 40 bar
